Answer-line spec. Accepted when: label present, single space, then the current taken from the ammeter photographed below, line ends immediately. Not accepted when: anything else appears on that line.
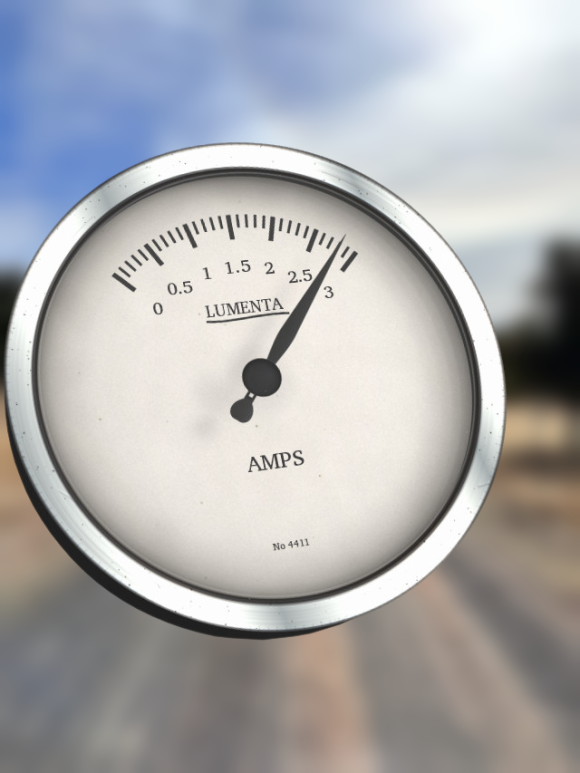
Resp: 2.8 A
